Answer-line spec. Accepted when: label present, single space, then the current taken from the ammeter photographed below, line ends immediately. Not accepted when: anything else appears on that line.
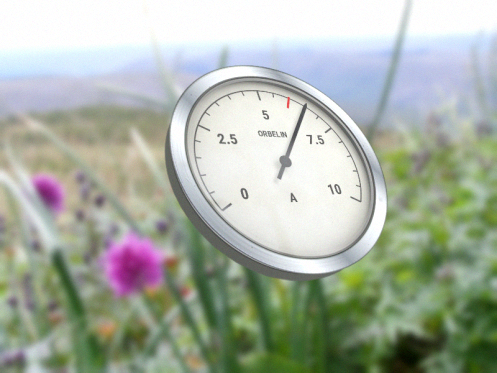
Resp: 6.5 A
